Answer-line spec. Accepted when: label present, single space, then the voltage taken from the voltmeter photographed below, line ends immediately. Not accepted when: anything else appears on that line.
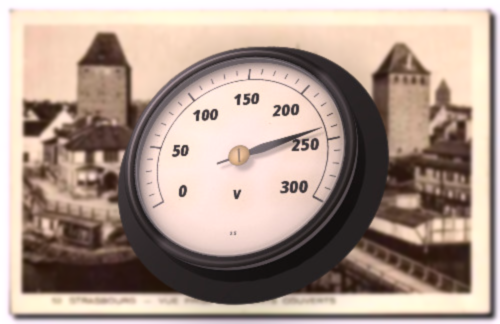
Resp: 240 V
